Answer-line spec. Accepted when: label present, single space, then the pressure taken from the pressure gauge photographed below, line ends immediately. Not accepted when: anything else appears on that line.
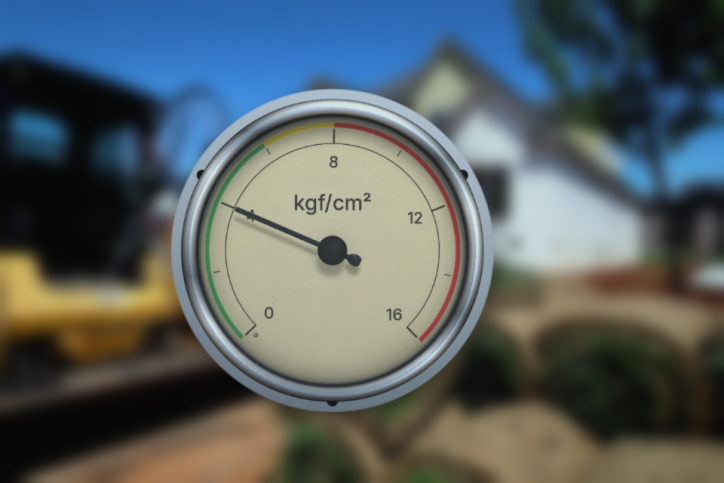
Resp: 4 kg/cm²
